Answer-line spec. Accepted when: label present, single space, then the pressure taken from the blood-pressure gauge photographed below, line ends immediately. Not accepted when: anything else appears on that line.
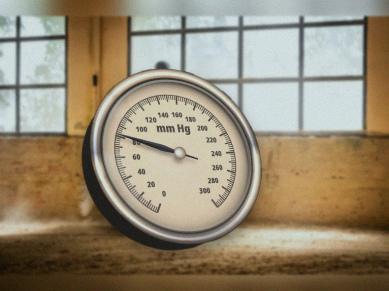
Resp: 80 mmHg
